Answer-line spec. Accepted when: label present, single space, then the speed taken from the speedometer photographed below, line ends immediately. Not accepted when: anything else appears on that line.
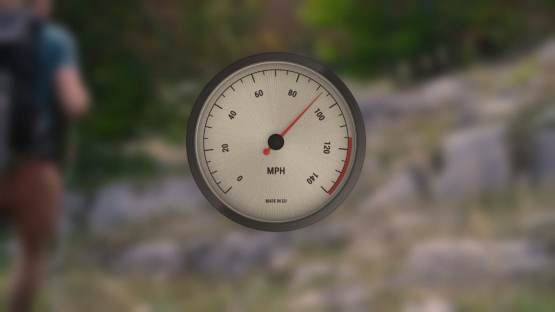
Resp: 92.5 mph
